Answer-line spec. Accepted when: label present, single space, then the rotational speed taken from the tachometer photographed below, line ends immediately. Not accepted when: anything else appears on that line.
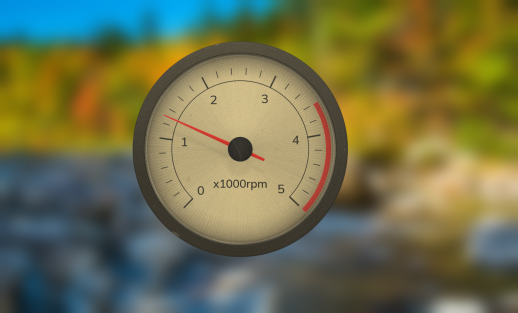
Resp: 1300 rpm
